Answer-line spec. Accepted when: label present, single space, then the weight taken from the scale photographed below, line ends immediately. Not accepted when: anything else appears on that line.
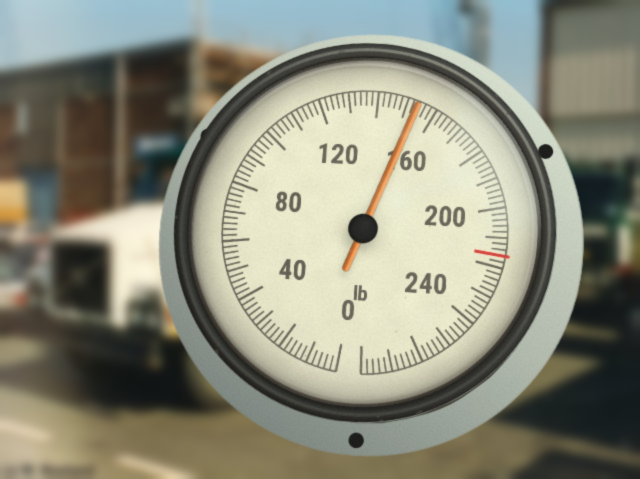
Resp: 154 lb
